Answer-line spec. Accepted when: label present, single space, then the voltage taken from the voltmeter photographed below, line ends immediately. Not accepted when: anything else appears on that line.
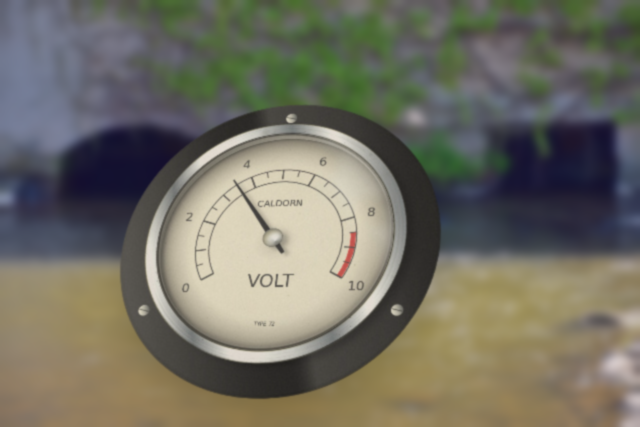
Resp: 3.5 V
